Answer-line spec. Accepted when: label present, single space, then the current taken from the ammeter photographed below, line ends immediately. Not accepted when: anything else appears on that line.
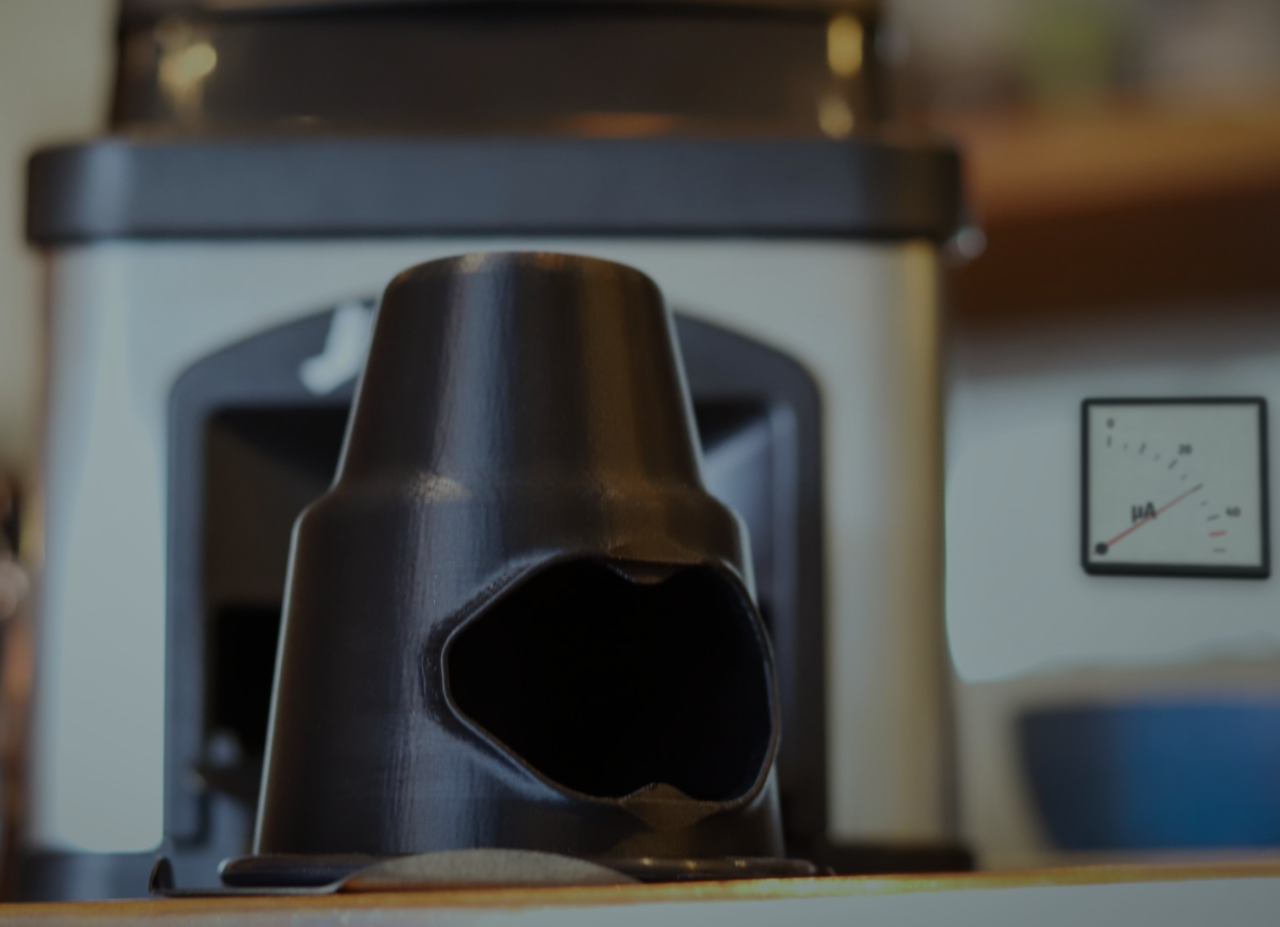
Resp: 30 µA
